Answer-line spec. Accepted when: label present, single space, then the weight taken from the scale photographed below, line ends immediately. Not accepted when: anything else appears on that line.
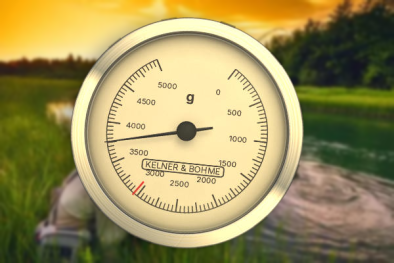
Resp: 3750 g
